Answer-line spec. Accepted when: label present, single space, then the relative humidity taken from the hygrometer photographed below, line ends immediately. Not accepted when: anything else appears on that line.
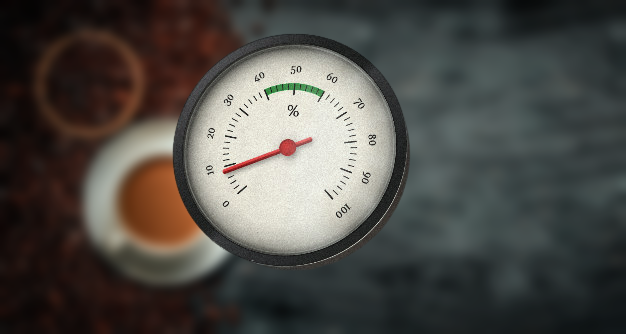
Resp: 8 %
